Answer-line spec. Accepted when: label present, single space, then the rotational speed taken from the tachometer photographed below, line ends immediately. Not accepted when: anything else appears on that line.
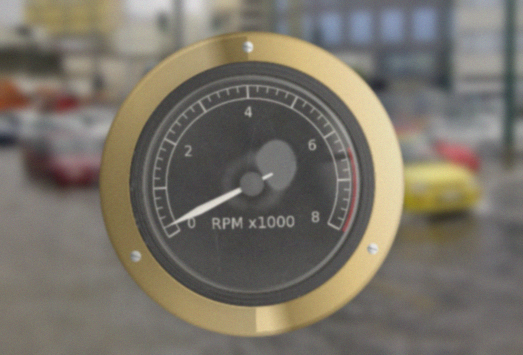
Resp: 200 rpm
